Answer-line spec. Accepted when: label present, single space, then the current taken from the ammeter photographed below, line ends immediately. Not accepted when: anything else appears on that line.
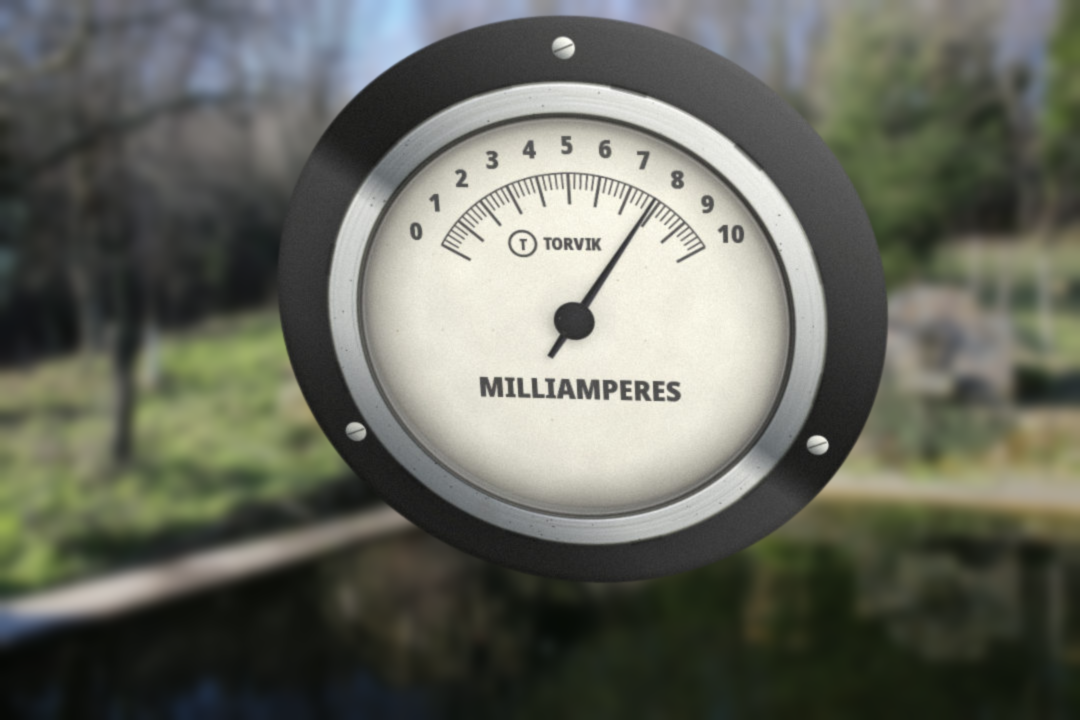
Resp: 7.8 mA
